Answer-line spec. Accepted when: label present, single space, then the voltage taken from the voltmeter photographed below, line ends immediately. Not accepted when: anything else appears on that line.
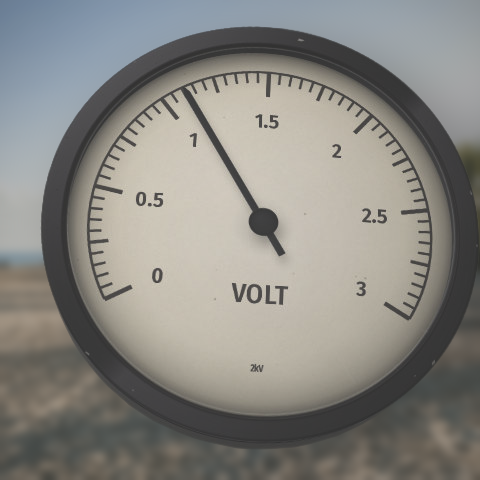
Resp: 1.1 V
